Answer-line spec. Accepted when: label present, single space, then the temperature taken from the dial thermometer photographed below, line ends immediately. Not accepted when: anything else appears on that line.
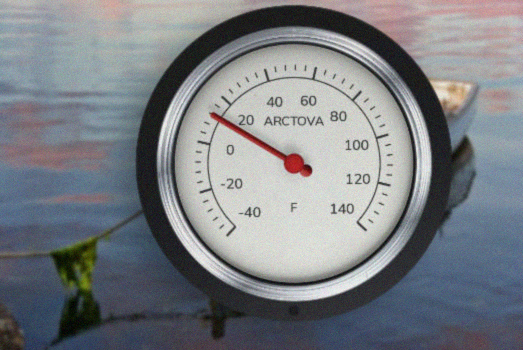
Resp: 12 °F
